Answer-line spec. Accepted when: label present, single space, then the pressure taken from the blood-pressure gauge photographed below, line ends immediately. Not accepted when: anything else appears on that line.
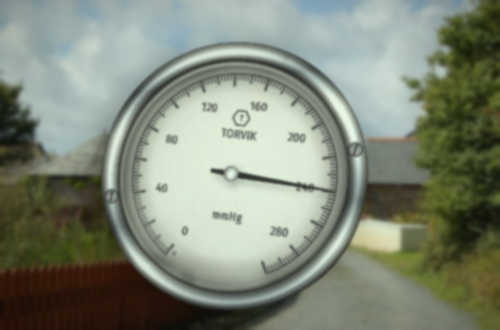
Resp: 240 mmHg
